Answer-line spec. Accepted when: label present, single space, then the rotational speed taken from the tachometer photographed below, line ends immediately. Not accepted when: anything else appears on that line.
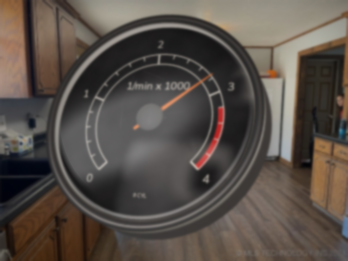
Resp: 2800 rpm
